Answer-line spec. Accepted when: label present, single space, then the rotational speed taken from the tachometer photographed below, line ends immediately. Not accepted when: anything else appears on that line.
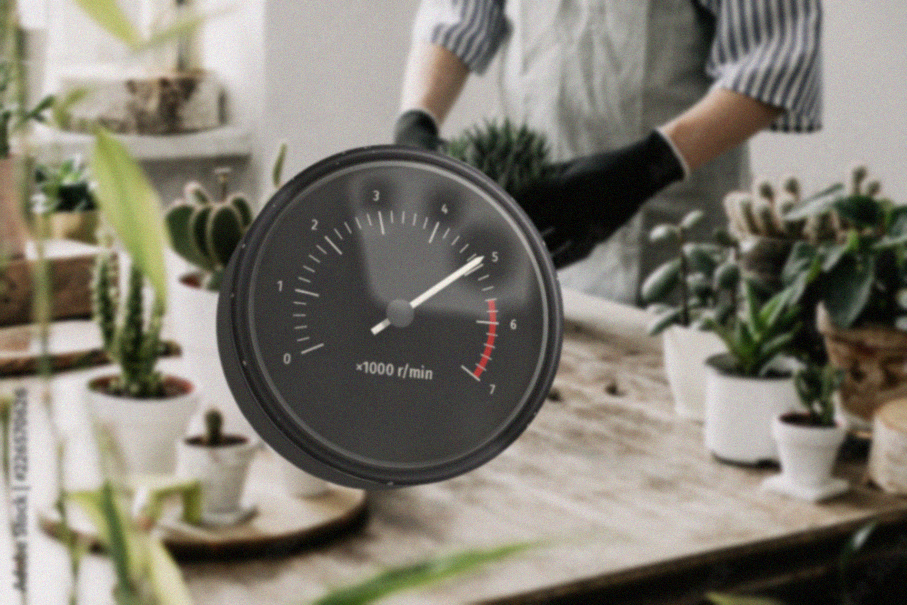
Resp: 4900 rpm
